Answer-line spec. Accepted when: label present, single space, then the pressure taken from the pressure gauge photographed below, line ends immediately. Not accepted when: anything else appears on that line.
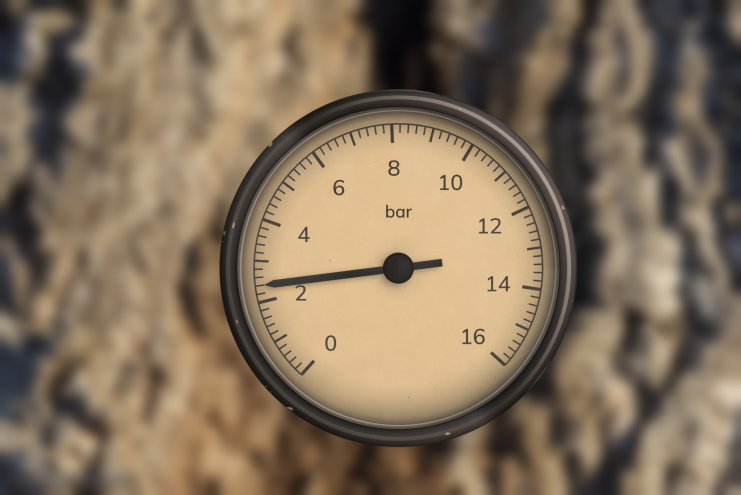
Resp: 2.4 bar
